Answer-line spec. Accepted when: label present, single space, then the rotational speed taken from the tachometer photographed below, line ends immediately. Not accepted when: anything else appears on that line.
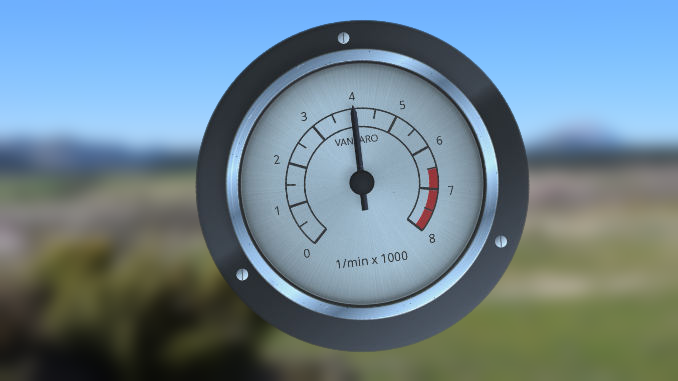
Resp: 4000 rpm
